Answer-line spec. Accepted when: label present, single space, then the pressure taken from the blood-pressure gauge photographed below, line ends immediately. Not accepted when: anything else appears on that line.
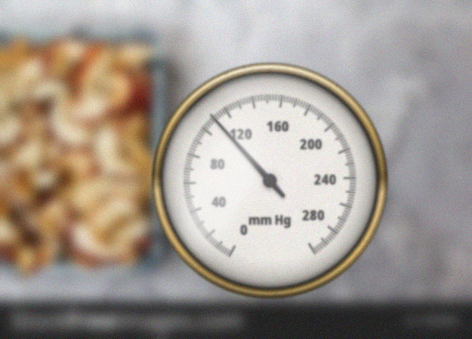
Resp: 110 mmHg
